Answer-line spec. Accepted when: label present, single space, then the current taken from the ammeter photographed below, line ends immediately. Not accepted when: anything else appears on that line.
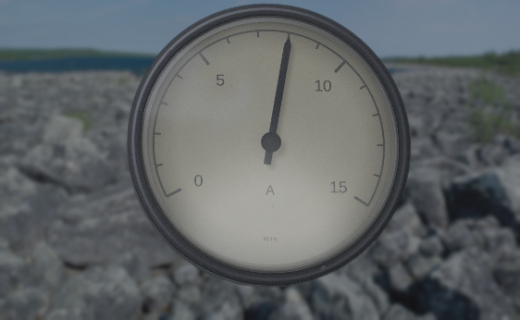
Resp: 8 A
